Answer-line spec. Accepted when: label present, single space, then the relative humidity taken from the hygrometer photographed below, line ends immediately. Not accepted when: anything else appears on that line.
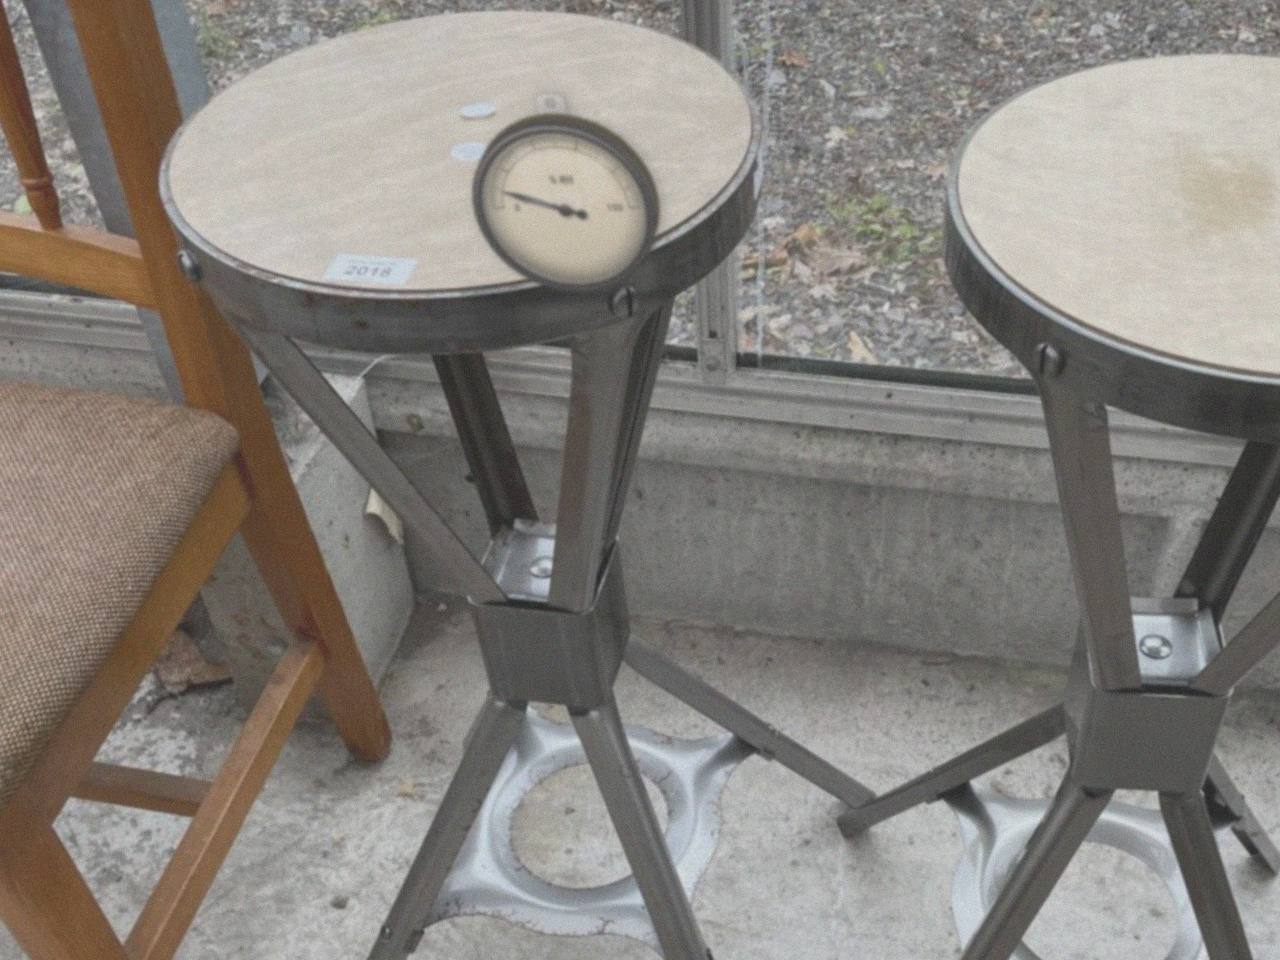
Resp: 10 %
